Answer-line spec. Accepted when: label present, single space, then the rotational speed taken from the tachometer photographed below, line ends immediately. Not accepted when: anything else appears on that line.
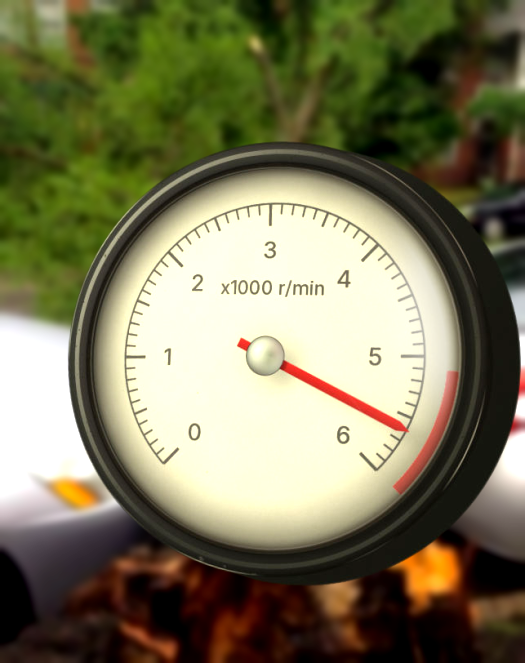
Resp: 5600 rpm
